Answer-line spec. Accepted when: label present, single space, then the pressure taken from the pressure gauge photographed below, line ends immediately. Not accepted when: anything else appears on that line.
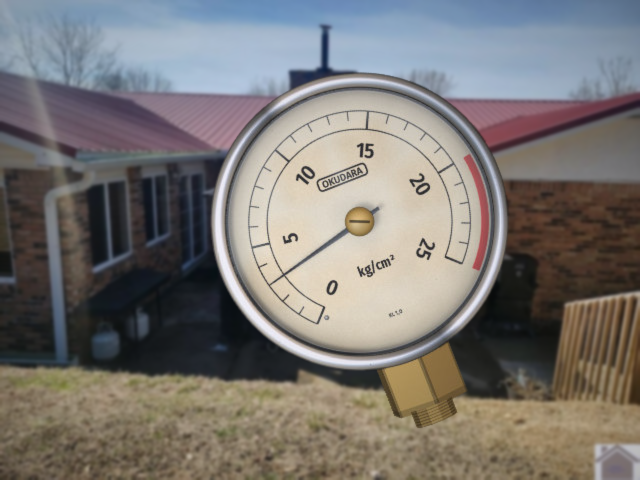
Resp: 3 kg/cm²
